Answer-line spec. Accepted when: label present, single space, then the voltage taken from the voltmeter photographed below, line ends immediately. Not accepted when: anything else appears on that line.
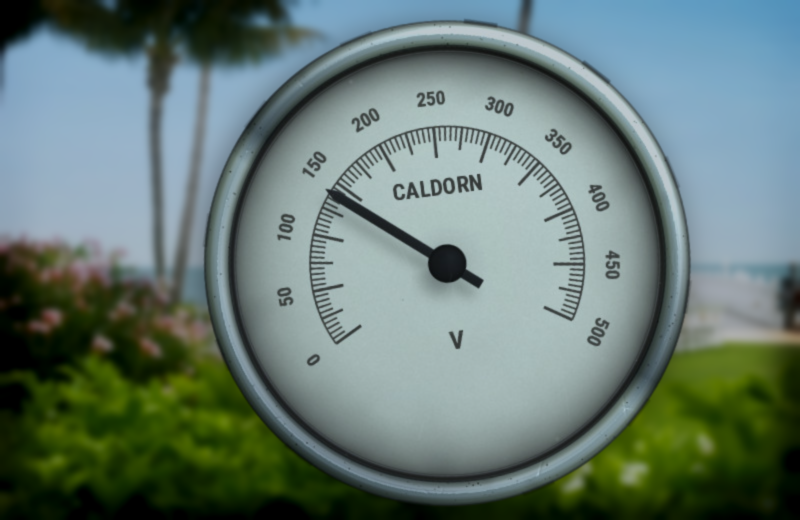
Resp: 140 V
